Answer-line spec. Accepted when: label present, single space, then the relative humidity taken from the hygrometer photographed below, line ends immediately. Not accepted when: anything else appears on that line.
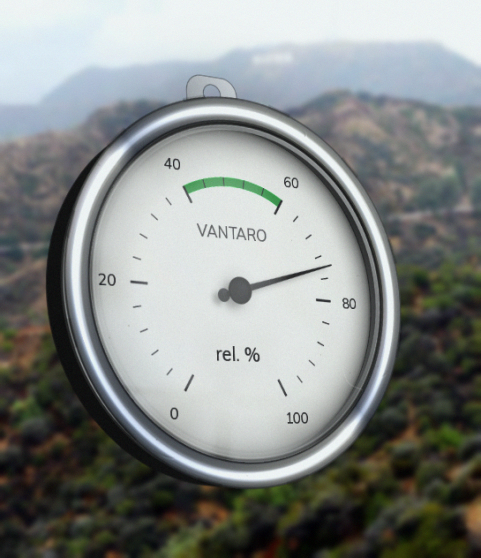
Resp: 74 %
